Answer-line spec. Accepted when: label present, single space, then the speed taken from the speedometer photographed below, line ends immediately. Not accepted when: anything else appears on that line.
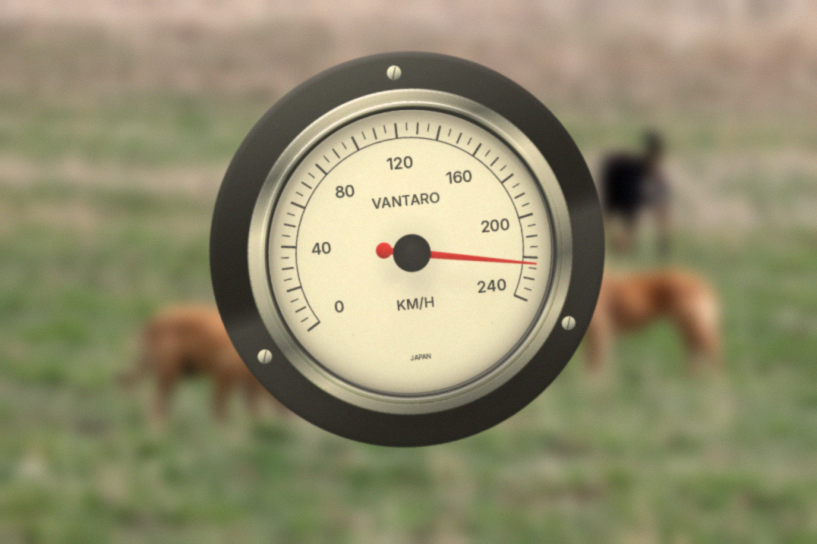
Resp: 222.5 km/h
